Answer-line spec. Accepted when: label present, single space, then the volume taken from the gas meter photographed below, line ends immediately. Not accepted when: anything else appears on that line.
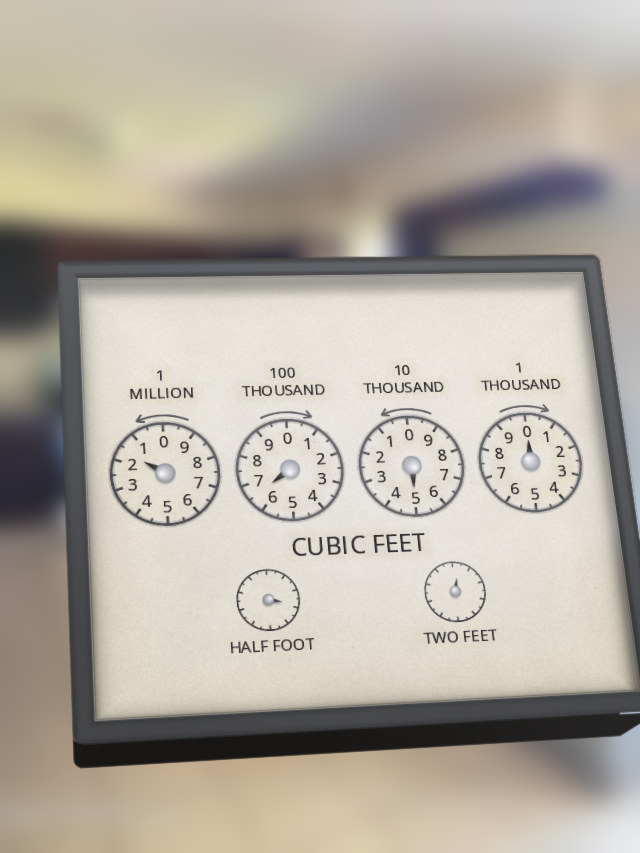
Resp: 165000 ft³
